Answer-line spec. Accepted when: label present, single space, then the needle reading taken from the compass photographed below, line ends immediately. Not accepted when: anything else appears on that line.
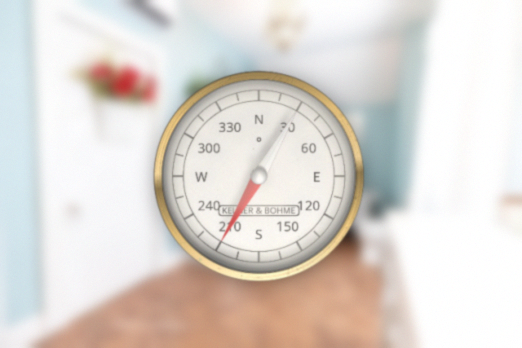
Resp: 210 °
